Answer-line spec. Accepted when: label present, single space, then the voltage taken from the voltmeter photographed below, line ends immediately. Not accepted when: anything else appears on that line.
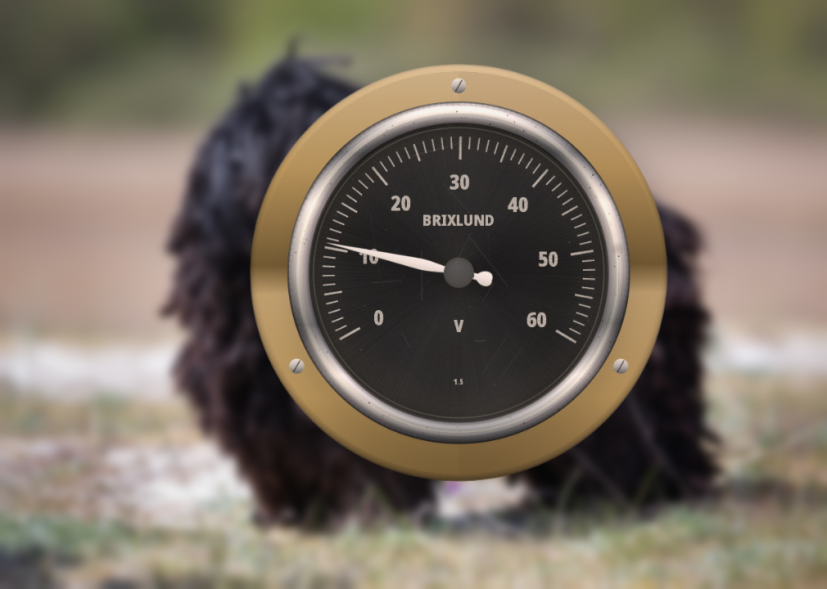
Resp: 10.5 V
